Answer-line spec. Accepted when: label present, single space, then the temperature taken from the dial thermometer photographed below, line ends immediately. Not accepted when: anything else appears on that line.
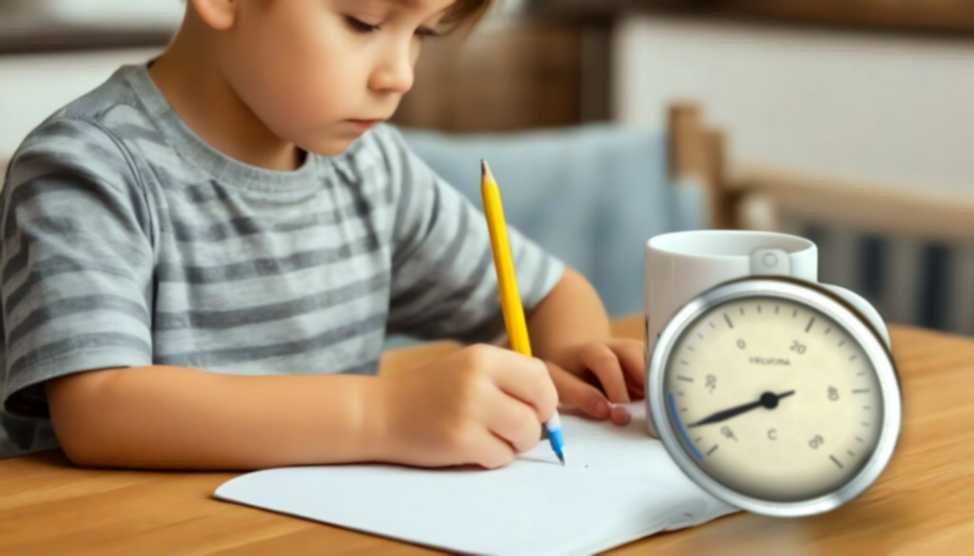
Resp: -32 °C
